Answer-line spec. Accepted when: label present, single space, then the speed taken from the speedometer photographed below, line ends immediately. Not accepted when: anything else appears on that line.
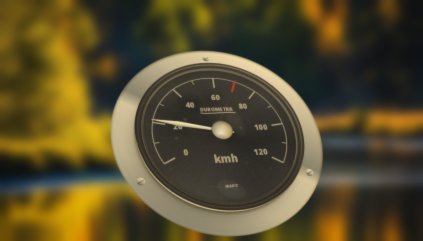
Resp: 20 km/h
